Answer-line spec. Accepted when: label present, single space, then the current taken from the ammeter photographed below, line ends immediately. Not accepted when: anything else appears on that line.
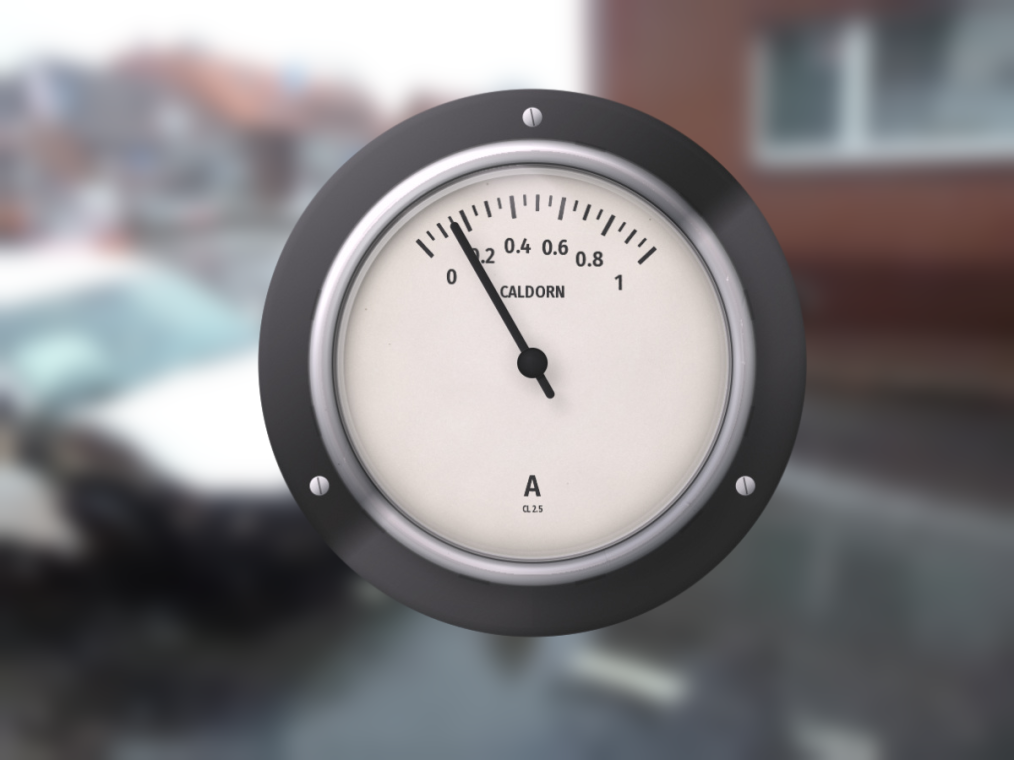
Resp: 0.15 A
